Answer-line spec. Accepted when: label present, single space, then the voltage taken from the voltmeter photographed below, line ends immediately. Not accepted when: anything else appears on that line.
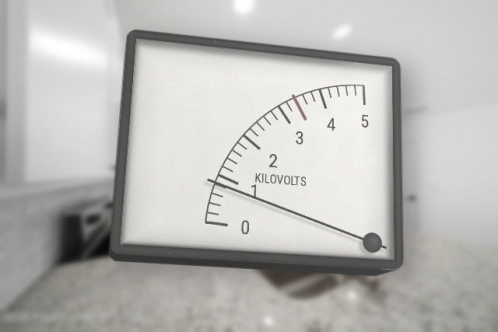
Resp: 0.8 kV
